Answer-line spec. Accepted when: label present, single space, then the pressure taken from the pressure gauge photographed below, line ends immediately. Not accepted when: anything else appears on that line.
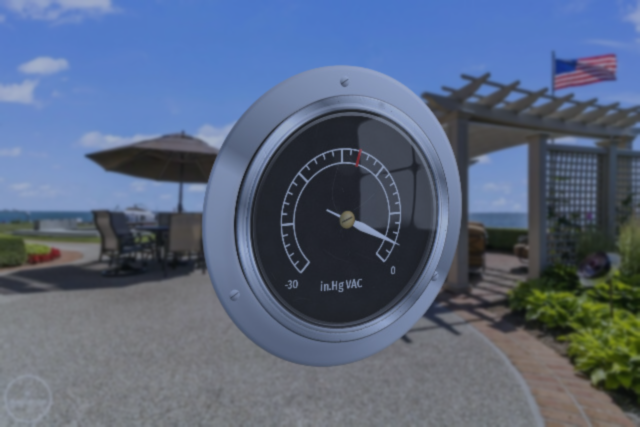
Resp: -2 inHg
